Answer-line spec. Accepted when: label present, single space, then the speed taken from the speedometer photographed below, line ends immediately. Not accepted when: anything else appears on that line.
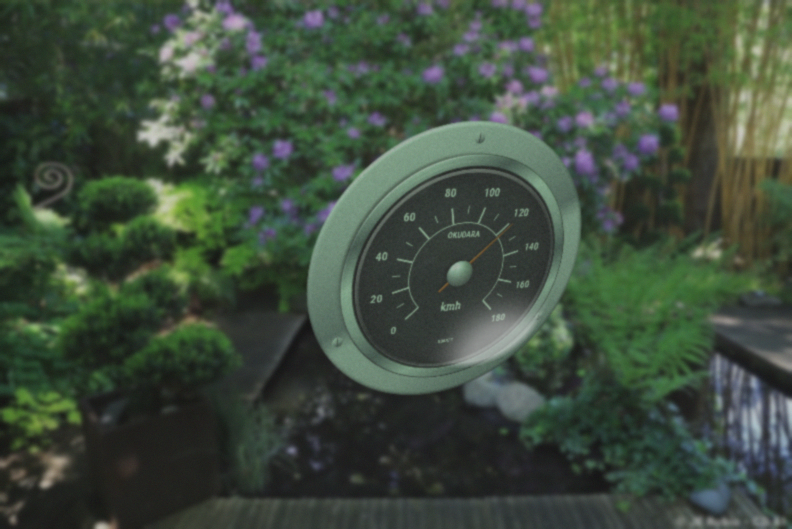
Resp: 120 km/h
